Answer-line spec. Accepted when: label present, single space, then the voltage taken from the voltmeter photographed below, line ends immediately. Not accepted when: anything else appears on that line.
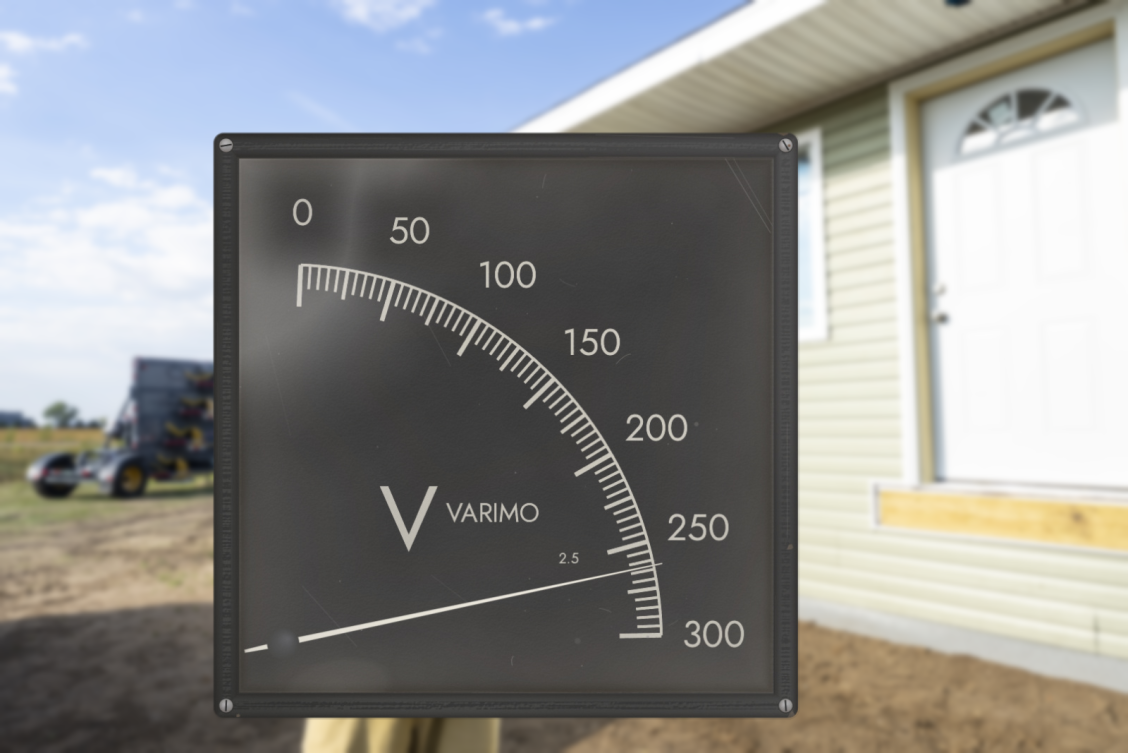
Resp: 262.5 V
